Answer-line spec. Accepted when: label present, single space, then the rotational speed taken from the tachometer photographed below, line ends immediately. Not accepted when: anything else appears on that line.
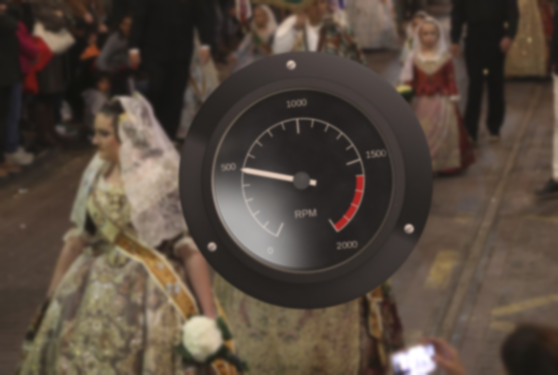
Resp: 500 rpm
